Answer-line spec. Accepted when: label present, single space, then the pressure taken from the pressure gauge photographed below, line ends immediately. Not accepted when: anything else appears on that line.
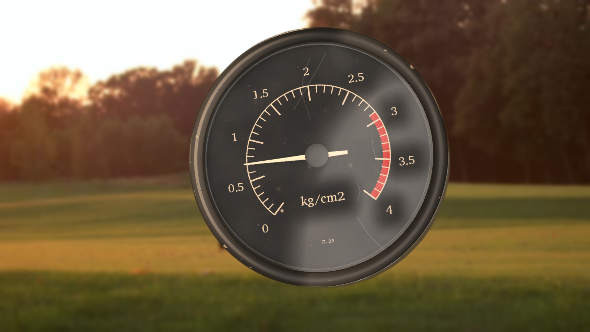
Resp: 0.7 kg/cm²
